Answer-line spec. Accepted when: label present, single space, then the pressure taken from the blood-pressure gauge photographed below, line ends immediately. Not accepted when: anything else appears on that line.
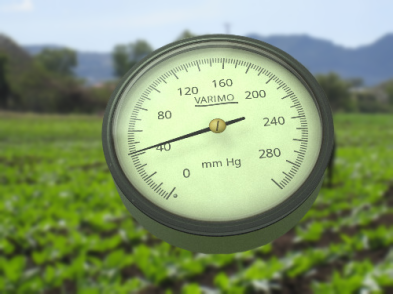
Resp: 40 mmHg
